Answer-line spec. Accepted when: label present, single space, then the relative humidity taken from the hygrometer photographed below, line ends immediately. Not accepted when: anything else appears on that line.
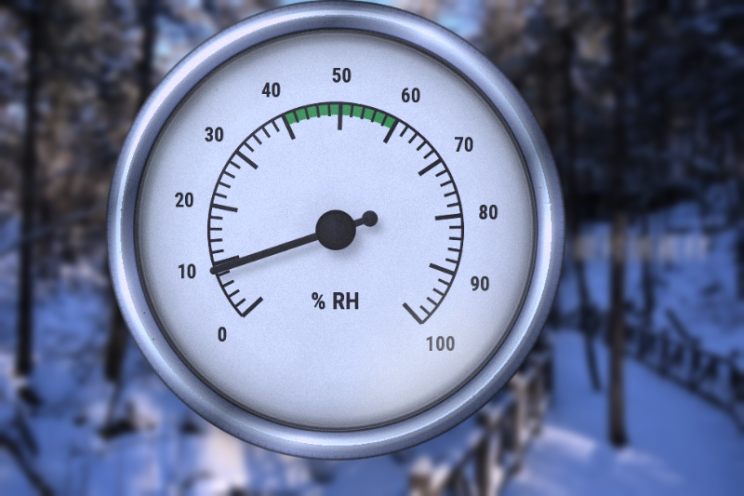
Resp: 9 %
